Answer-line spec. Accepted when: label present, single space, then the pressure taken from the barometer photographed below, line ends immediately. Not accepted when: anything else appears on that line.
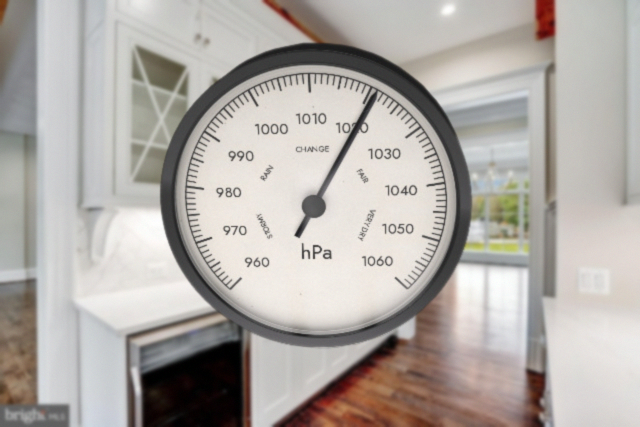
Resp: 1021 hPa
